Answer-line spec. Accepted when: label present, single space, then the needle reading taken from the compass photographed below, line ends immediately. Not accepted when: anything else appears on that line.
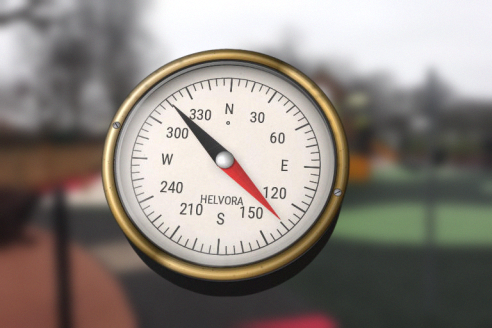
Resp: 135 °
